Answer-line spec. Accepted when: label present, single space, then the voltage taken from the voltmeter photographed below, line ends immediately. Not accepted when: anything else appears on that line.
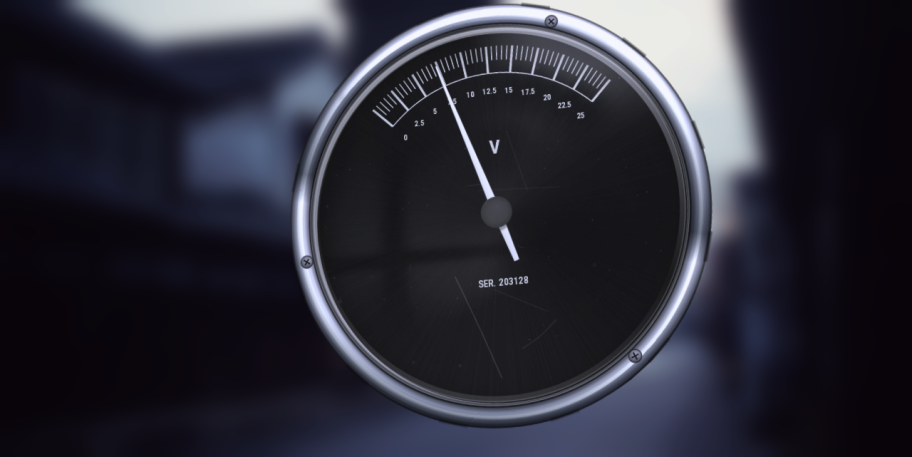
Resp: 7.5 V
